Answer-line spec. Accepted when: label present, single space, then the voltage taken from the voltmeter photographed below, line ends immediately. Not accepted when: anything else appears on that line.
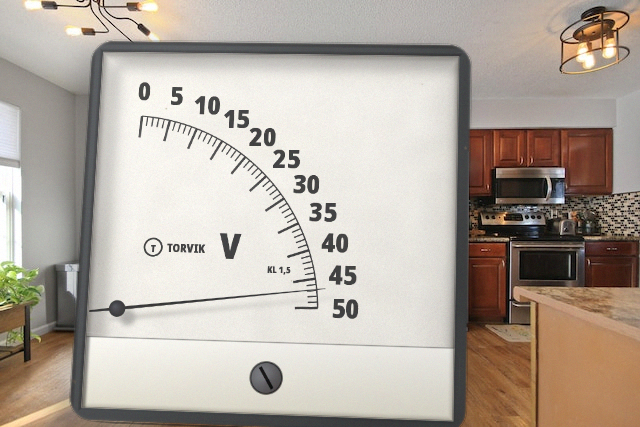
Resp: 47 V
